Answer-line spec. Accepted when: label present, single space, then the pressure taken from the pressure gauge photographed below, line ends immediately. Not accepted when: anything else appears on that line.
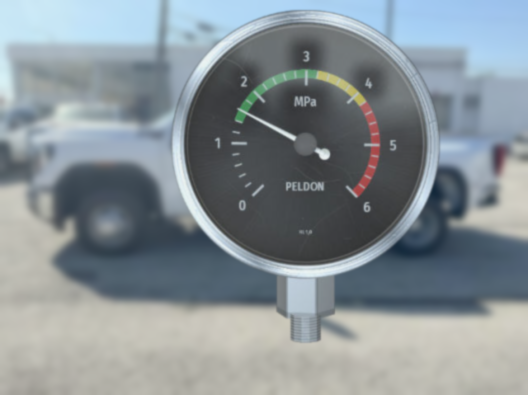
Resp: 1.6 MPa
